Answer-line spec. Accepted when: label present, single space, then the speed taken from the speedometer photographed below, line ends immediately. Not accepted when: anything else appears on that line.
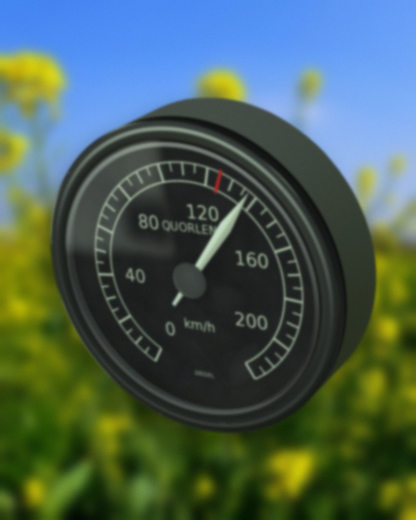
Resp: 137.5 km/h
